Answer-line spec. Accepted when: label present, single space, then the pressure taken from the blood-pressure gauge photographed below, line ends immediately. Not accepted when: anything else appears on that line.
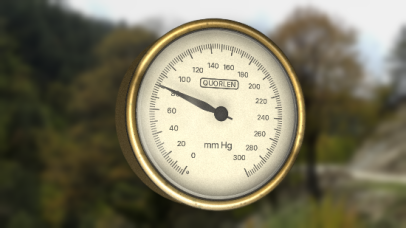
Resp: 80 mmHg
